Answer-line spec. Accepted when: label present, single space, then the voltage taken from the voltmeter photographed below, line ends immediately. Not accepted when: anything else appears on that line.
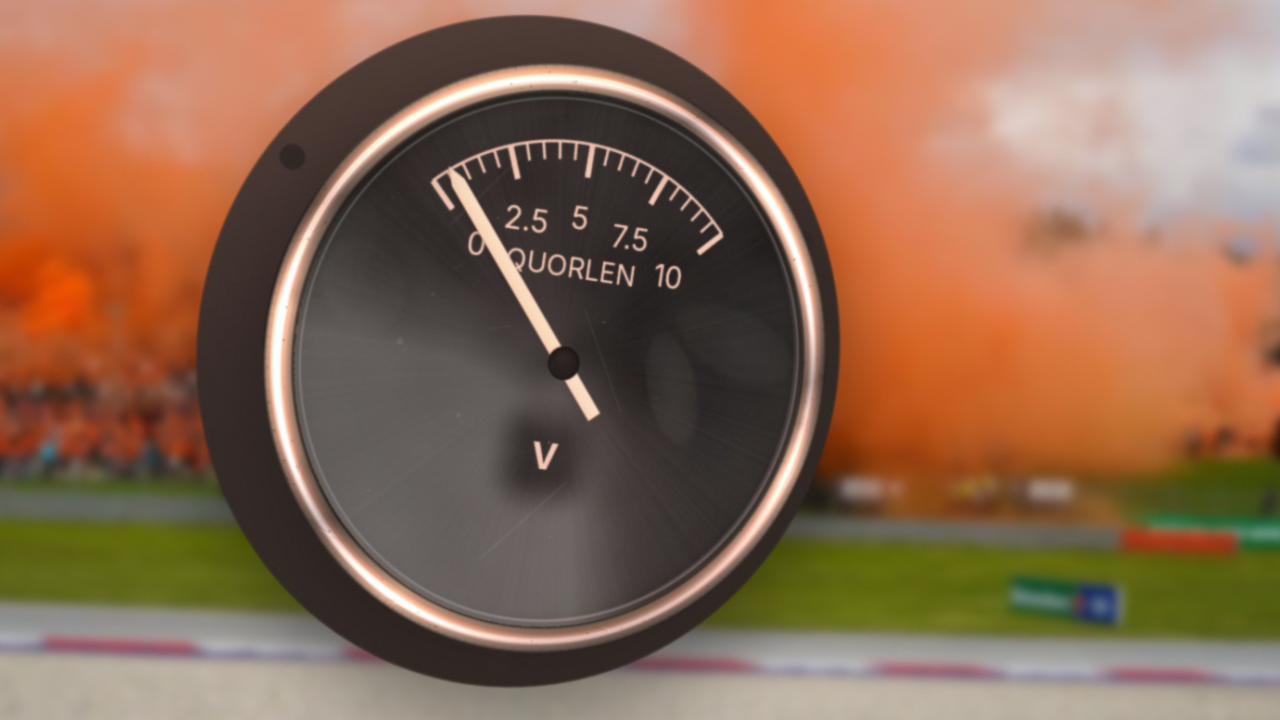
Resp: 0.5 V
